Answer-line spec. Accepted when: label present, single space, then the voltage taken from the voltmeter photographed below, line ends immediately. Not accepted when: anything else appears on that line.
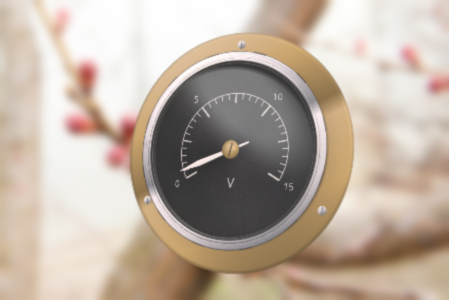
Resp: 0.5 V
